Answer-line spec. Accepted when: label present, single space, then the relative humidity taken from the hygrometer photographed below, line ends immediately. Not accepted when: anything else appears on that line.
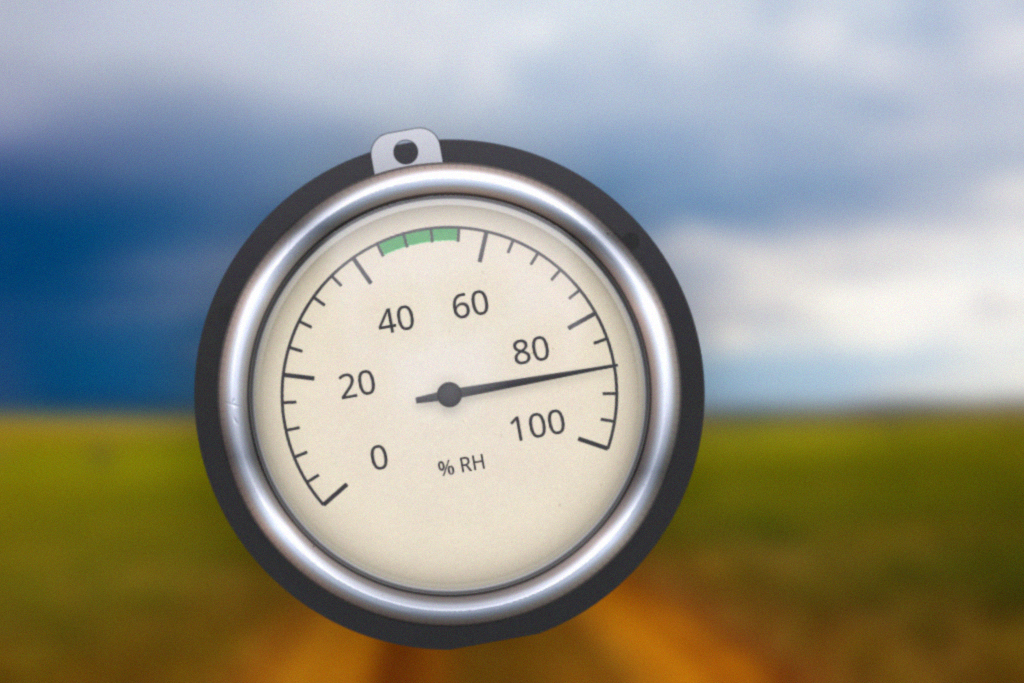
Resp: 88 %
